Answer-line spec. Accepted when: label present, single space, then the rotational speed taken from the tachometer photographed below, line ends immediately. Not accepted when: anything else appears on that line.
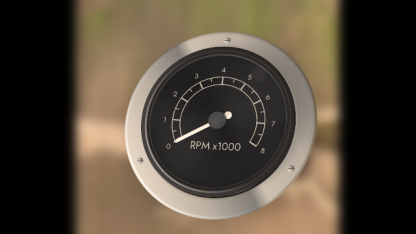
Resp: 0 rpm
